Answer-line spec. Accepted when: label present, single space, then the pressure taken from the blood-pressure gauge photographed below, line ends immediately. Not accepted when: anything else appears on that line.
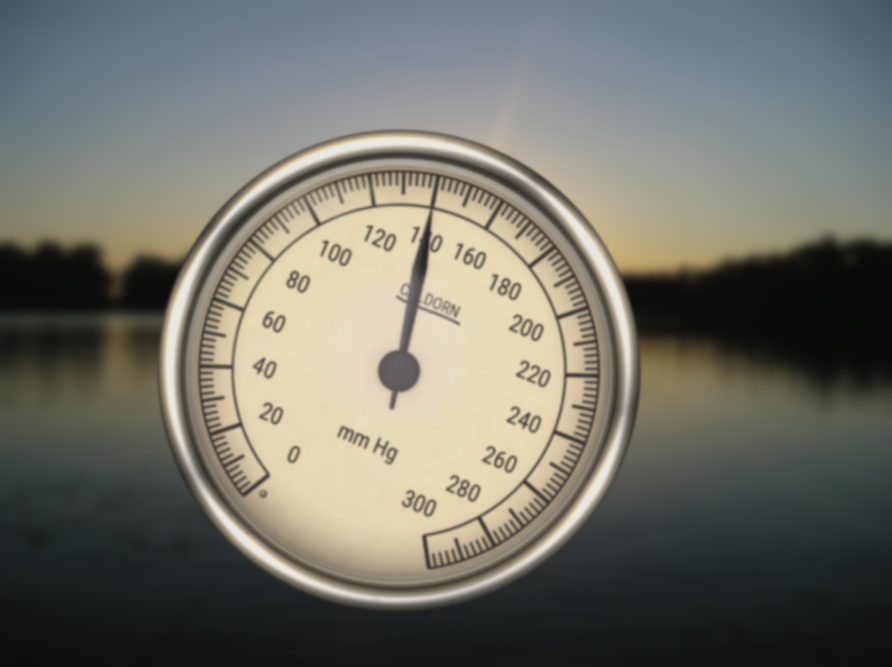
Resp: 140 mmHg
